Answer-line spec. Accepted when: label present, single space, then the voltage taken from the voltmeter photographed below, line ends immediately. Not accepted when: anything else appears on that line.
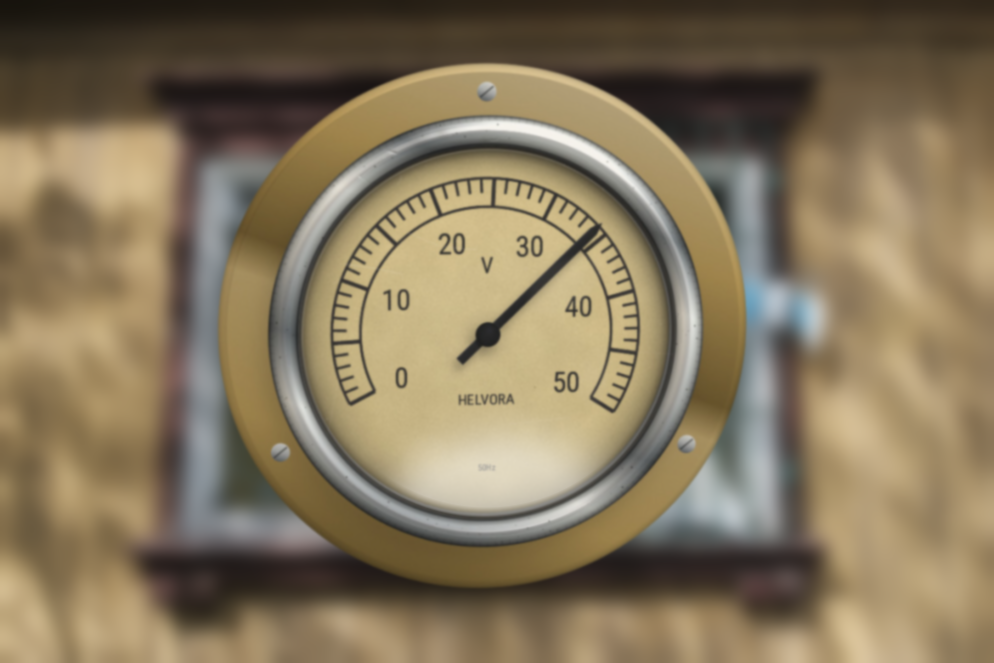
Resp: 34 V
